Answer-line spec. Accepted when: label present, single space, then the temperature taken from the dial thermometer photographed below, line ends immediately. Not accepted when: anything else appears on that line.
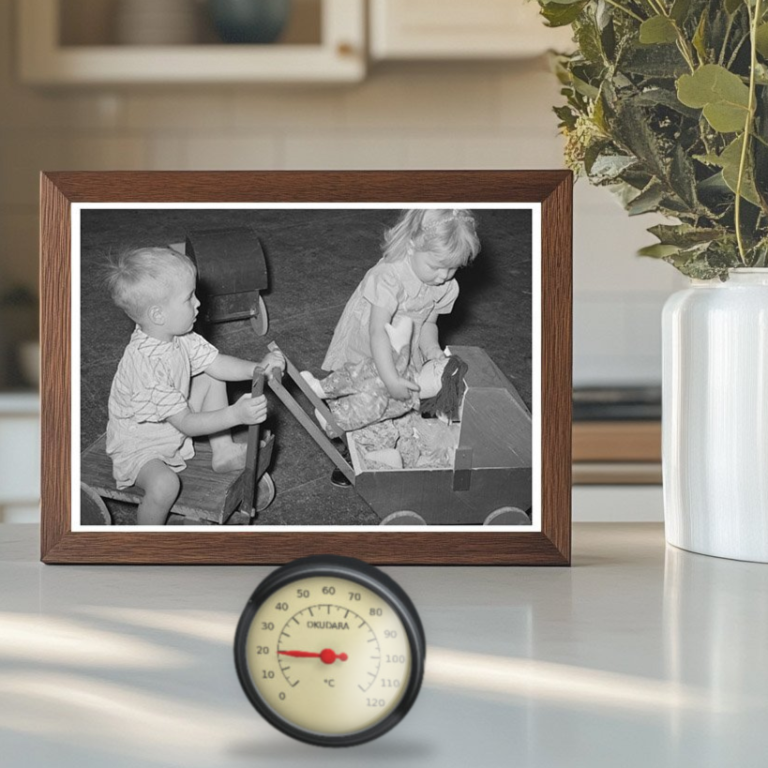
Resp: 20 °C
